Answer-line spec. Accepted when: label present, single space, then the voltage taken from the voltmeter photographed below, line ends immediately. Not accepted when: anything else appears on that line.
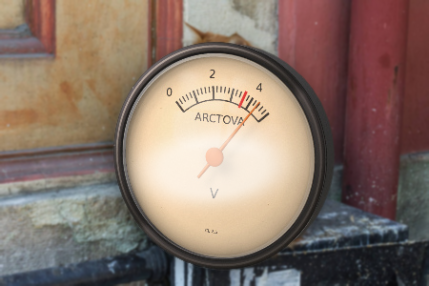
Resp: 4.4 V
